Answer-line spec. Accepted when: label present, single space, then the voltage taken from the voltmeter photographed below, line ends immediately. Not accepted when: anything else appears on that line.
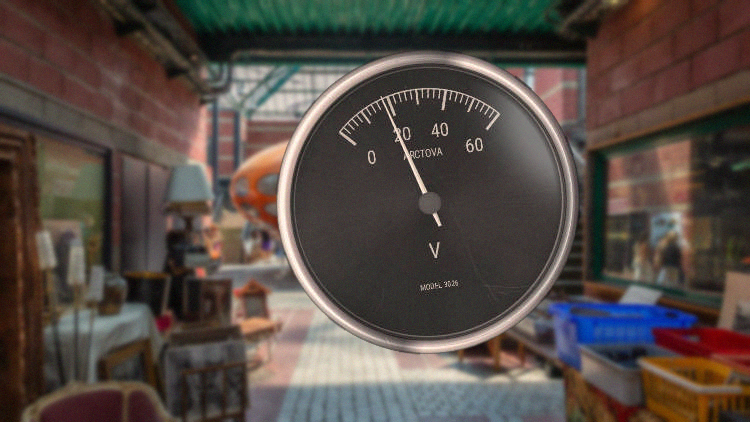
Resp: 18 V
